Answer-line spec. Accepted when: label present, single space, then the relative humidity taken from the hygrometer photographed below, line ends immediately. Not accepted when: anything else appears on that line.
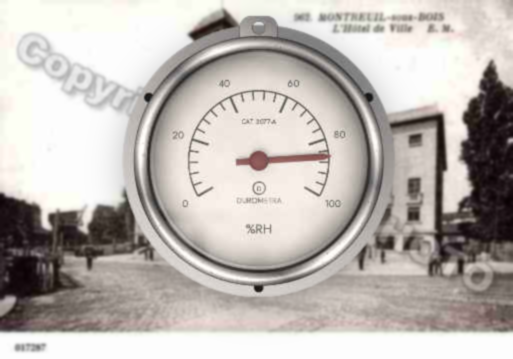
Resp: 86 %
